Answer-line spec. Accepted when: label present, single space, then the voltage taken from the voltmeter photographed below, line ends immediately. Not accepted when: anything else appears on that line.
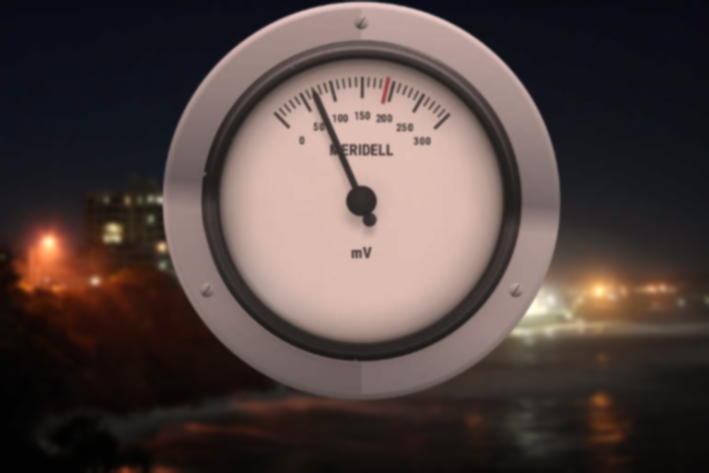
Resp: 70 mV
